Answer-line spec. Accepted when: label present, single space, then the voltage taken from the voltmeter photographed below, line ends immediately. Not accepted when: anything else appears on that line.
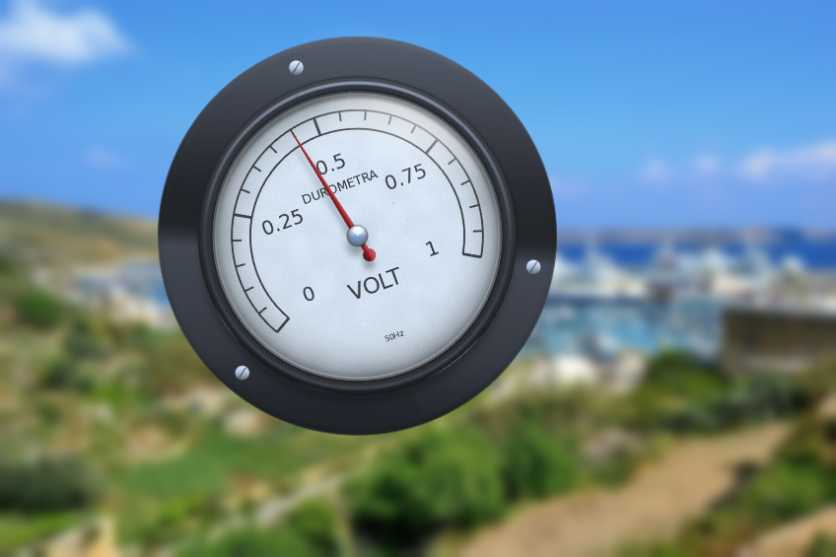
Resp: 0.45 V
